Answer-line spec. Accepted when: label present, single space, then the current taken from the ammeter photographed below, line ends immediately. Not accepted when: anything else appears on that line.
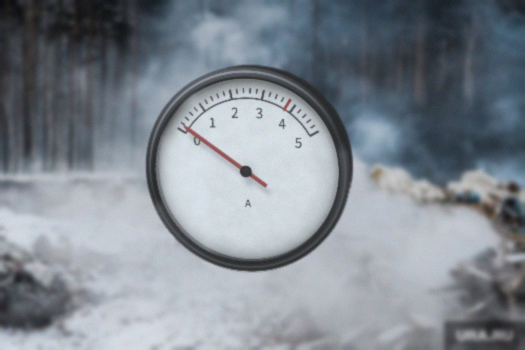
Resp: 0.2 A
